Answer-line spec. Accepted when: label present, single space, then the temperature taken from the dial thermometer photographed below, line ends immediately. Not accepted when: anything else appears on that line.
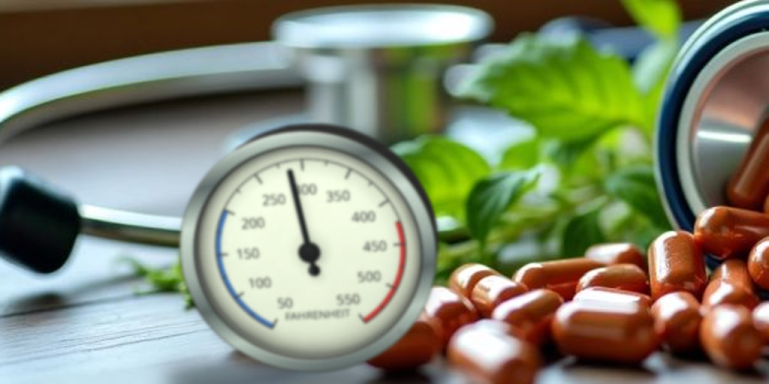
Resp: 287.5 °F
